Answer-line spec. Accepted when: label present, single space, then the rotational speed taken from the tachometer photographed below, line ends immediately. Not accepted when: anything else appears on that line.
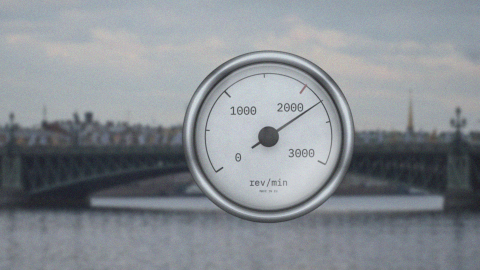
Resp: 2250 rpm
